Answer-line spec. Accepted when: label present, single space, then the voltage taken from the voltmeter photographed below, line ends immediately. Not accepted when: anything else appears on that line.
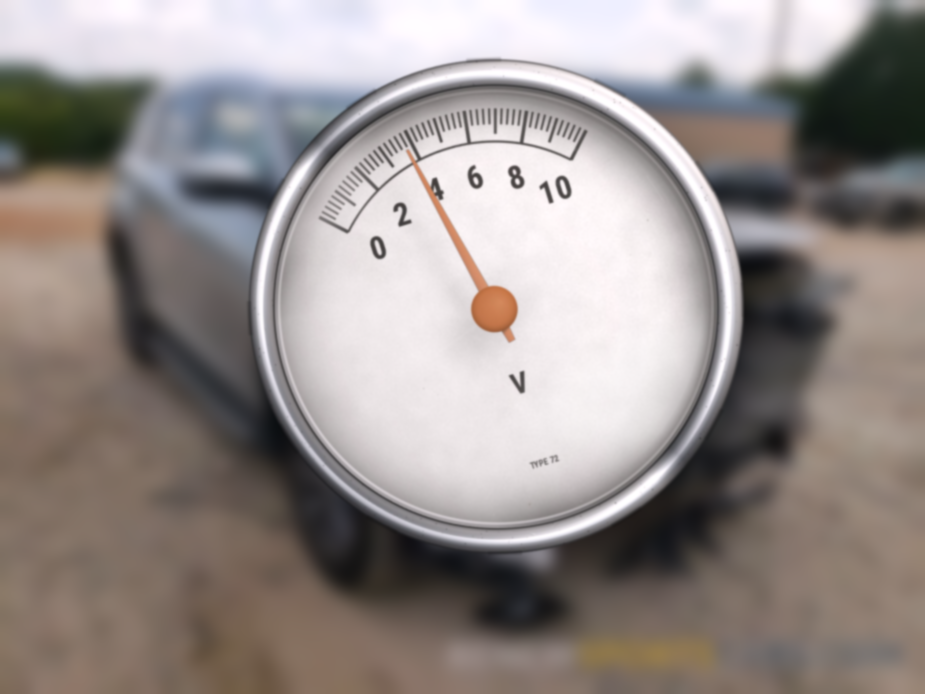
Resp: 3.8 V
